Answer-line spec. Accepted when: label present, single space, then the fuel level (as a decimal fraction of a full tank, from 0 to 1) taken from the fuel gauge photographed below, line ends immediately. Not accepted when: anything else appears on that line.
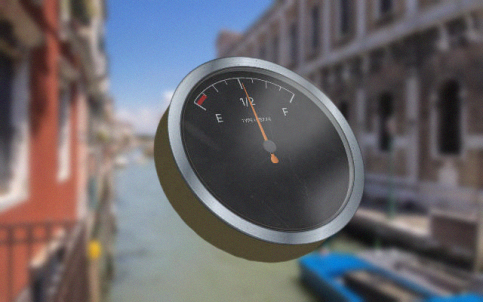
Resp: 0.5
